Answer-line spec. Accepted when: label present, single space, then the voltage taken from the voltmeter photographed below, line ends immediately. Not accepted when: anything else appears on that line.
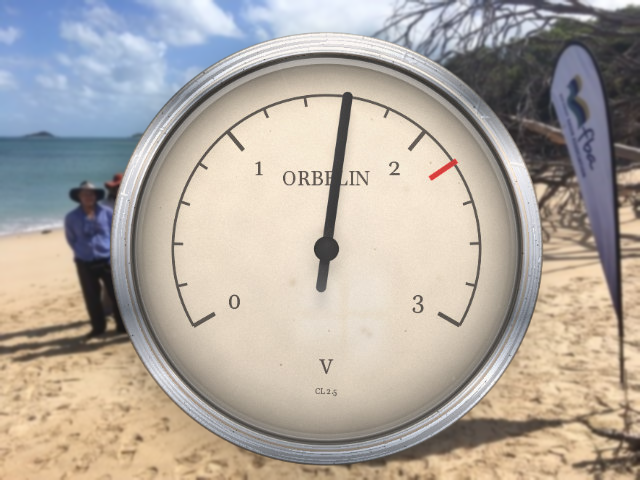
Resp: 1.6 V
